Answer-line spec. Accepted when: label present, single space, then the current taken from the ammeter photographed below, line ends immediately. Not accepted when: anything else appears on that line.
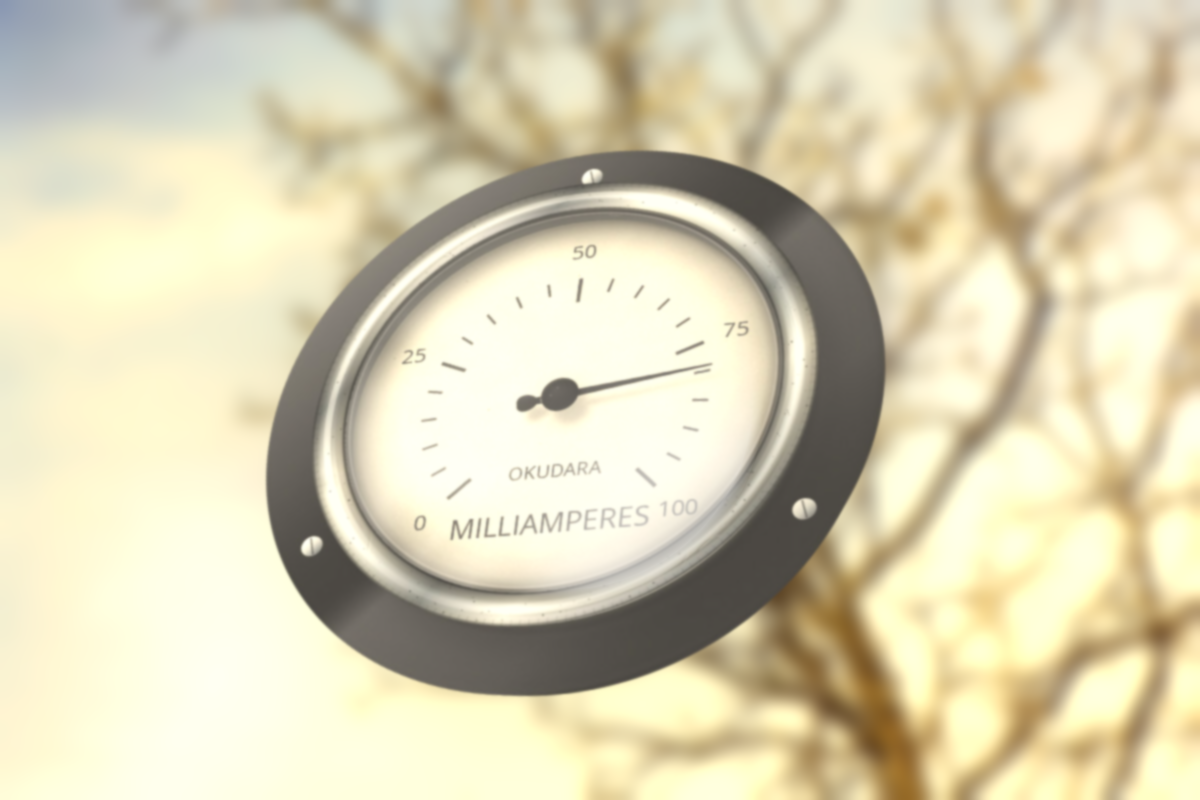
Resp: 80 mA
